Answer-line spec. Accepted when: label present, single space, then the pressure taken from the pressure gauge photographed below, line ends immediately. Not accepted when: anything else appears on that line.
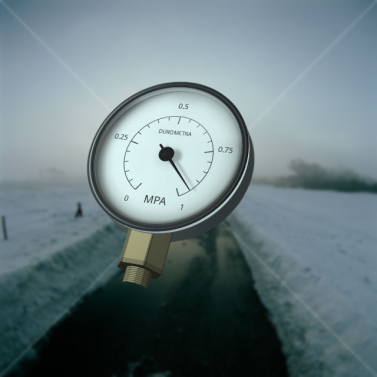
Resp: 0.95 MPa
